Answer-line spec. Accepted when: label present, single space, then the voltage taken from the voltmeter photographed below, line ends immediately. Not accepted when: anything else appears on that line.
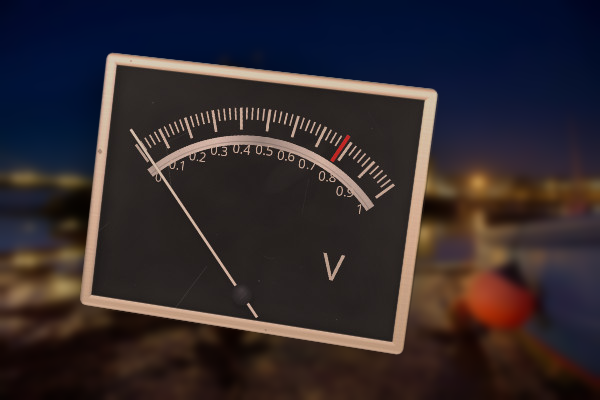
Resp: 0.02 V
